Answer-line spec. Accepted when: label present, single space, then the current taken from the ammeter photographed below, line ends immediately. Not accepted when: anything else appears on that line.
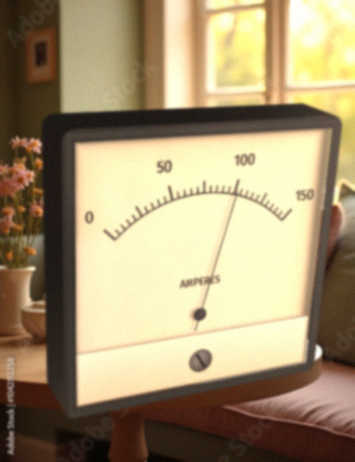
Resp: 100 A
